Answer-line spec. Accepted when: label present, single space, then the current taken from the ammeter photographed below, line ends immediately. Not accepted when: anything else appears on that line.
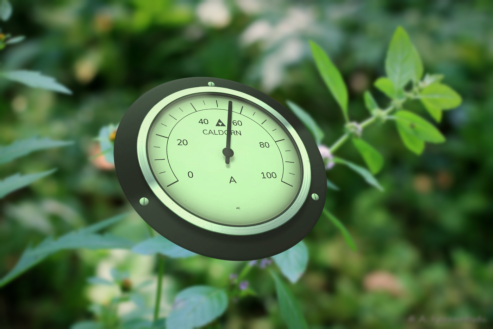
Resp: 55 A
